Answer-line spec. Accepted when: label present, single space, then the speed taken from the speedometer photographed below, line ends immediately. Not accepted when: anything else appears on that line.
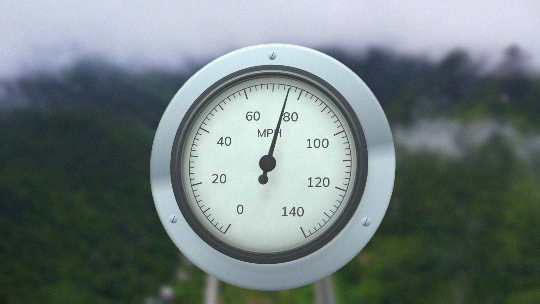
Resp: 76 mph
